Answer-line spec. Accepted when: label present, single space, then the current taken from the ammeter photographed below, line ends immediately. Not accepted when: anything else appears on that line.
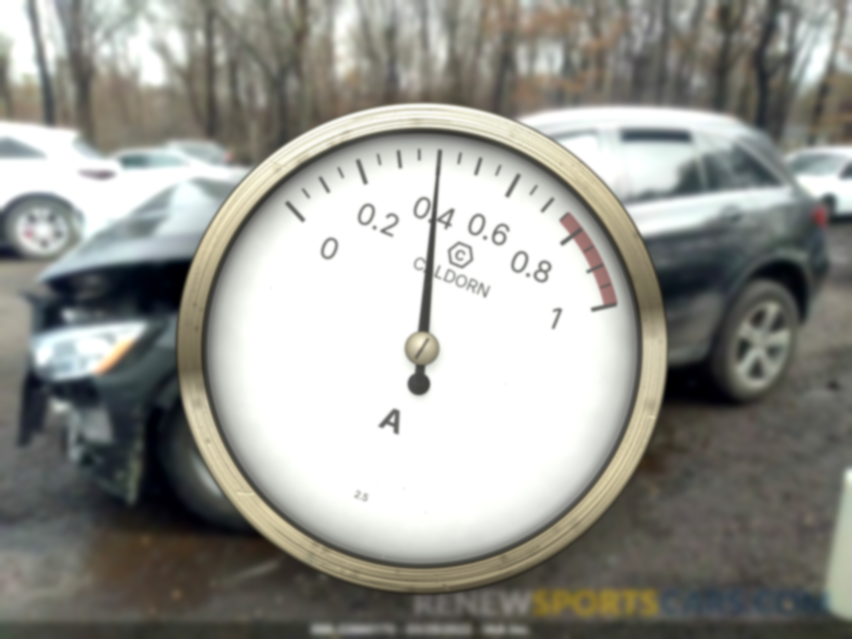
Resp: 0.4 A
